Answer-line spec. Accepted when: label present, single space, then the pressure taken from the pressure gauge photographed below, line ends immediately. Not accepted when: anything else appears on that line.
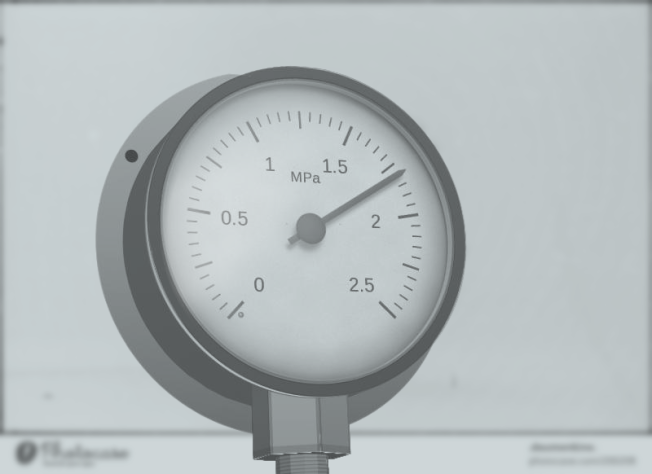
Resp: 1.8 MPa
